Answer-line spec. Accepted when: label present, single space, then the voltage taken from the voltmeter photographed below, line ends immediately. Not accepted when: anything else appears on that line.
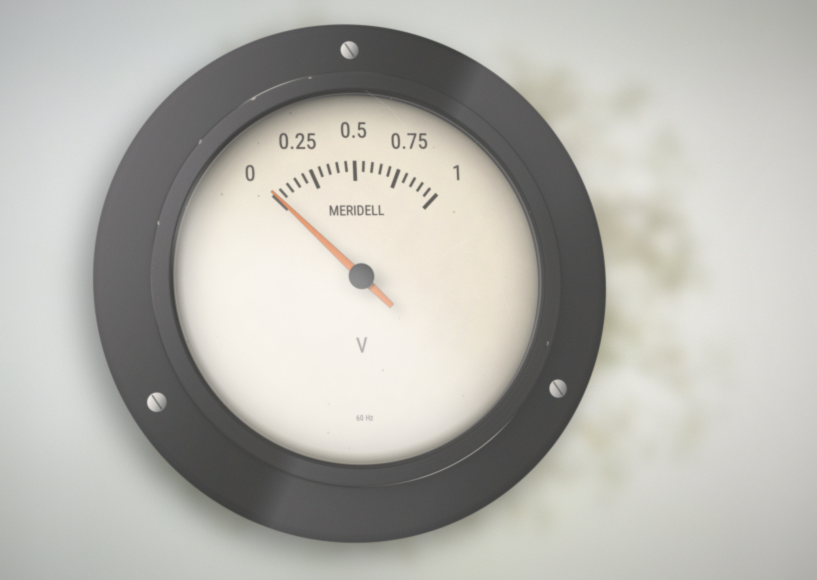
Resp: 0 V
